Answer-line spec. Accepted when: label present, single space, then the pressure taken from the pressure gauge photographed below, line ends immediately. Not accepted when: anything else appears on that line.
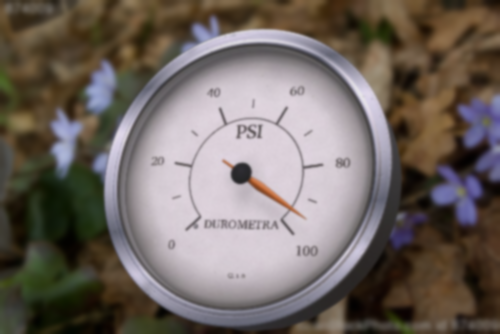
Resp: 95 psi
